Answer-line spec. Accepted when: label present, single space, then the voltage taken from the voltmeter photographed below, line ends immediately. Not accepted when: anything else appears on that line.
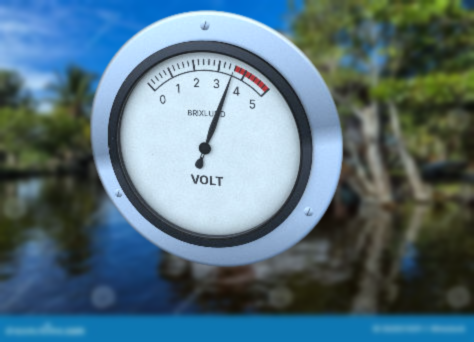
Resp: 3.6 V
